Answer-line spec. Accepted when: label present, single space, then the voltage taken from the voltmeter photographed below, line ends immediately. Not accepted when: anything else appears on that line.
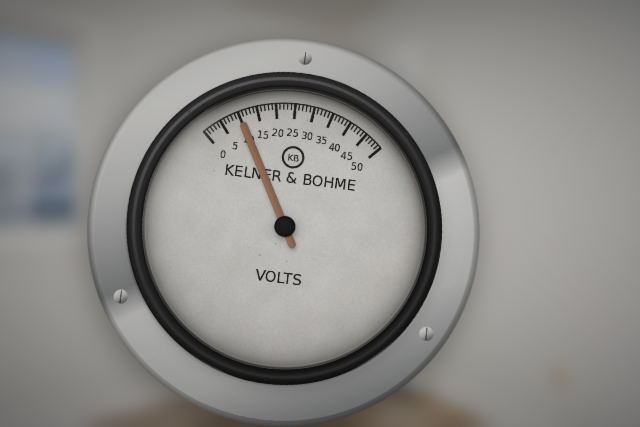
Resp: 10 V
